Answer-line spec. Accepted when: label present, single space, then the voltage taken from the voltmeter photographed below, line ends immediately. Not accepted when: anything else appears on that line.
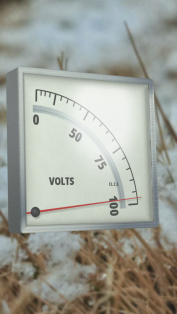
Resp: 97.5 V
